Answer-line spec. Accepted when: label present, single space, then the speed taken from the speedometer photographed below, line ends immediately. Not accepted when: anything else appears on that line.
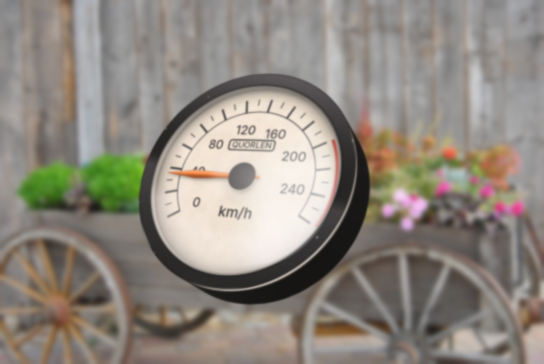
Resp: 35 km/h
